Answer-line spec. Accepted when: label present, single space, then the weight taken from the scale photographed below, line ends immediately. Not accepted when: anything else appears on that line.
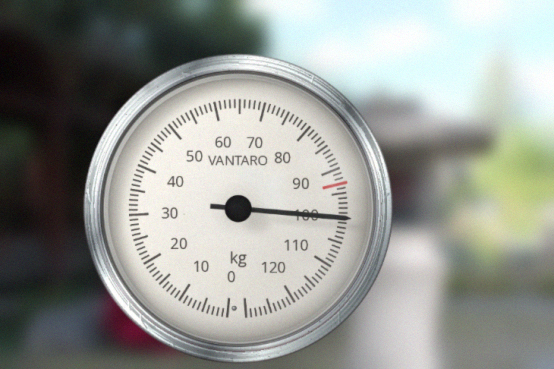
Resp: 100 kg
